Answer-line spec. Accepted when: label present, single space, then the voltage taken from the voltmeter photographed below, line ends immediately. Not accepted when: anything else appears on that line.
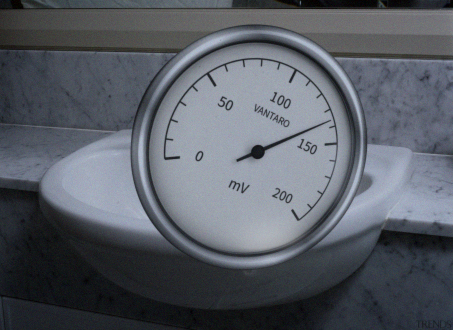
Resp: 135 mV
